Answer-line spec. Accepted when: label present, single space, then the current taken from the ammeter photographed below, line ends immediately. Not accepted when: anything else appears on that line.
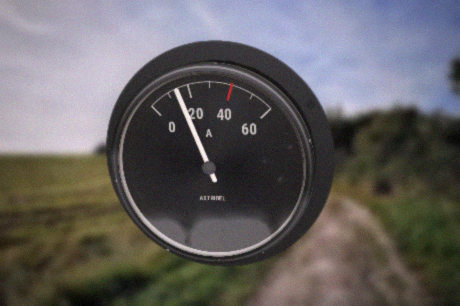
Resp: 15 A
